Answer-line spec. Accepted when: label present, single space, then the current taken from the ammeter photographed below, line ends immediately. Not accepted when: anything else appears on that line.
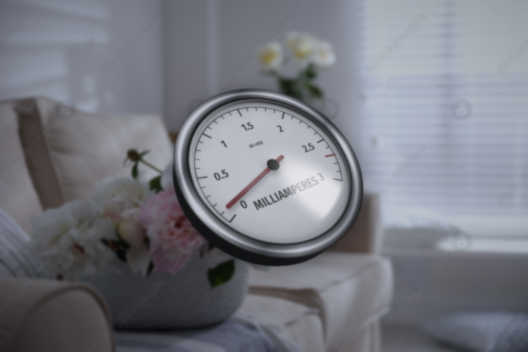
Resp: 0.1 mA
